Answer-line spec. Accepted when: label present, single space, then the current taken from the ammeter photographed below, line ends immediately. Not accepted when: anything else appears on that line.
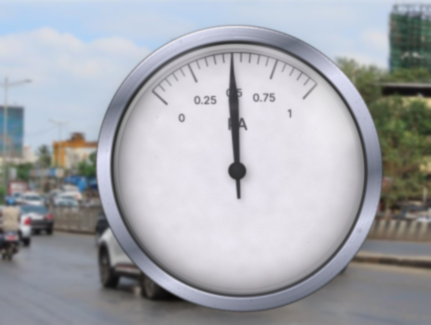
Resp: 0.5 kA
